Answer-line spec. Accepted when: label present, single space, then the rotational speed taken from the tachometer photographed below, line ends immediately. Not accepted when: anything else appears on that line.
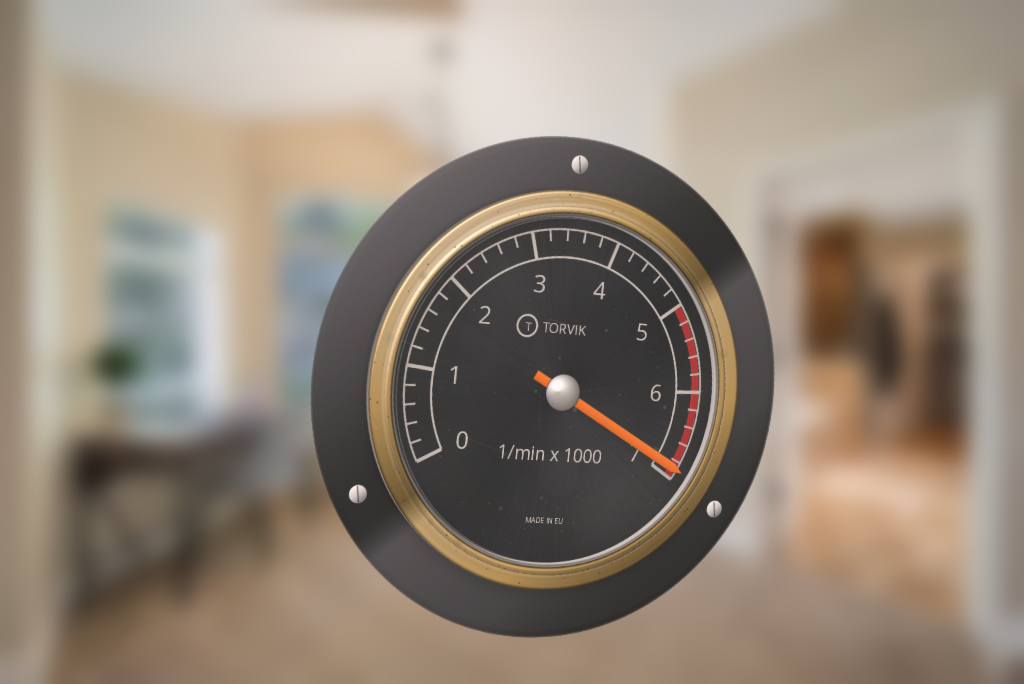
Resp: 6900 rpm
